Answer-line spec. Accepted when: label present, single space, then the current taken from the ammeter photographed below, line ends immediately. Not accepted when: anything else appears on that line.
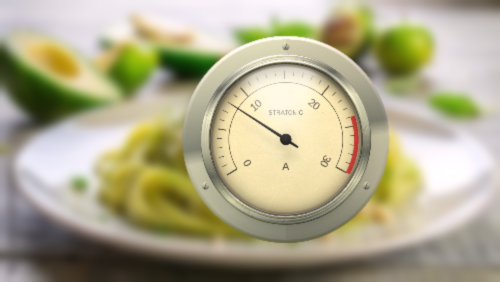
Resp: 8 A
